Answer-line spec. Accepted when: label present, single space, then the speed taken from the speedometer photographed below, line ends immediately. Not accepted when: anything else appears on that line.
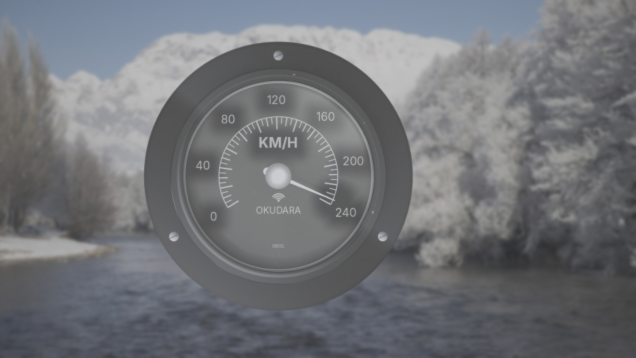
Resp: 235 km/h
